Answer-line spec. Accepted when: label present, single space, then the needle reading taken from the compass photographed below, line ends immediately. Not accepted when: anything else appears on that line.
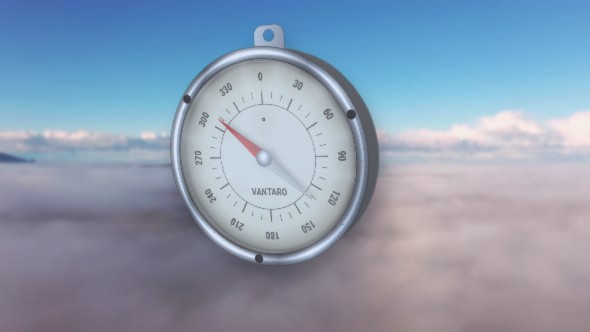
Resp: 310 °
